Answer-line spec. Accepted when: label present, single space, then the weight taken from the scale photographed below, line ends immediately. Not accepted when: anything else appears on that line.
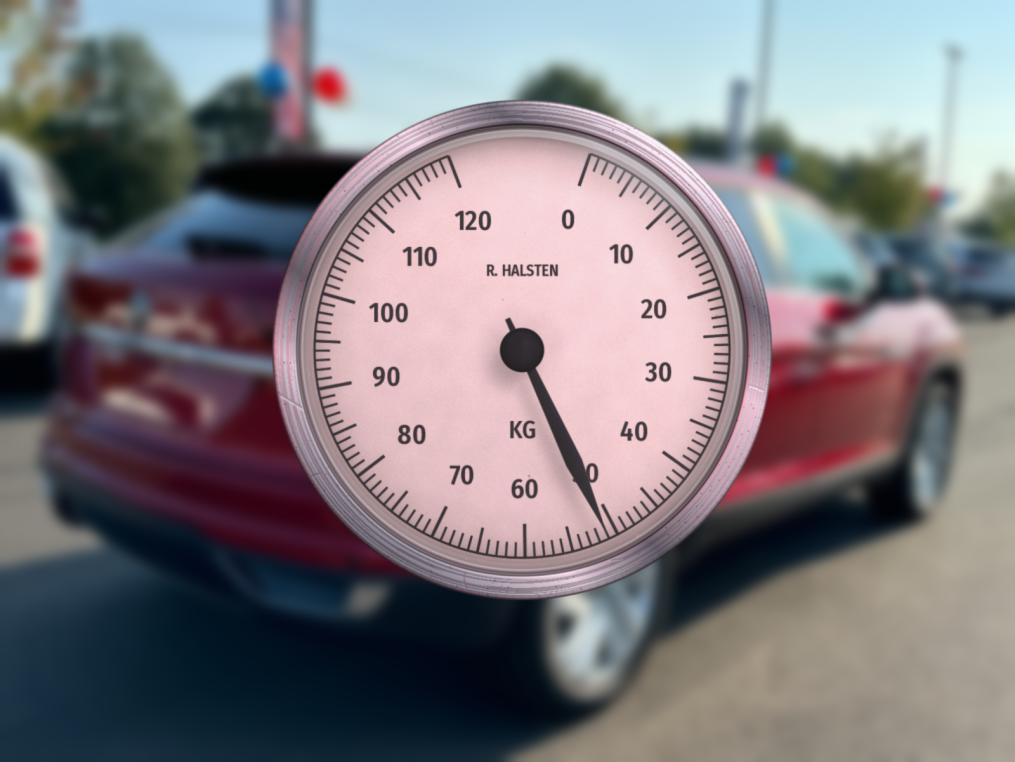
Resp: 51 kg
